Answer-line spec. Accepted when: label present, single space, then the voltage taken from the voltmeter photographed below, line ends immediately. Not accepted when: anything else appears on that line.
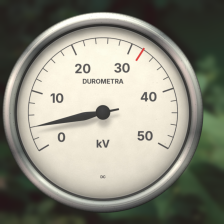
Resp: 4 kV
